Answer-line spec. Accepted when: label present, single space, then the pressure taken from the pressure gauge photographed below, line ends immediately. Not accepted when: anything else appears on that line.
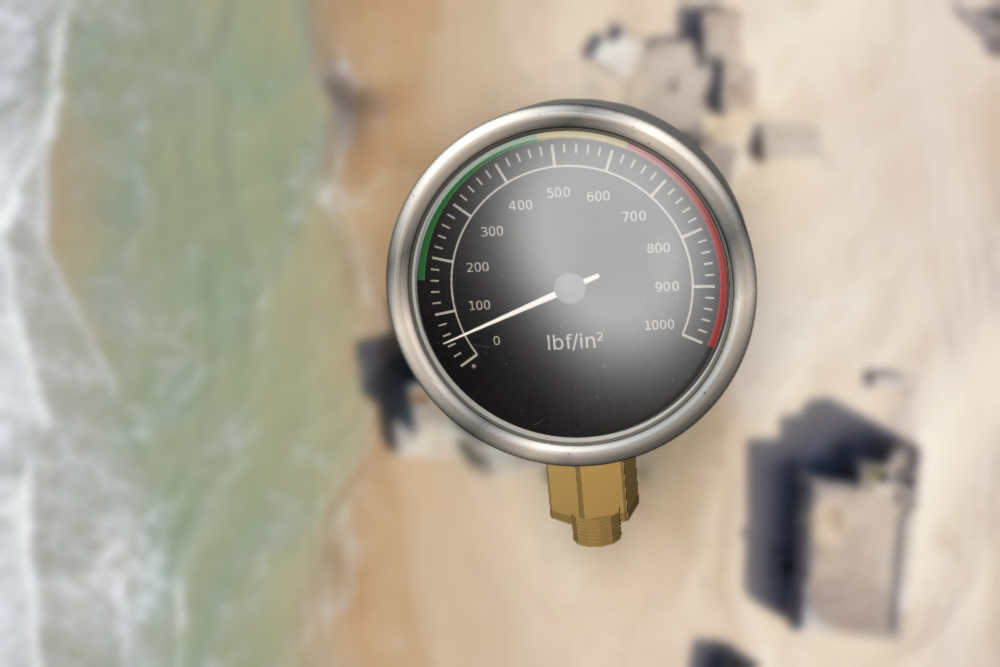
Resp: 50 psi
